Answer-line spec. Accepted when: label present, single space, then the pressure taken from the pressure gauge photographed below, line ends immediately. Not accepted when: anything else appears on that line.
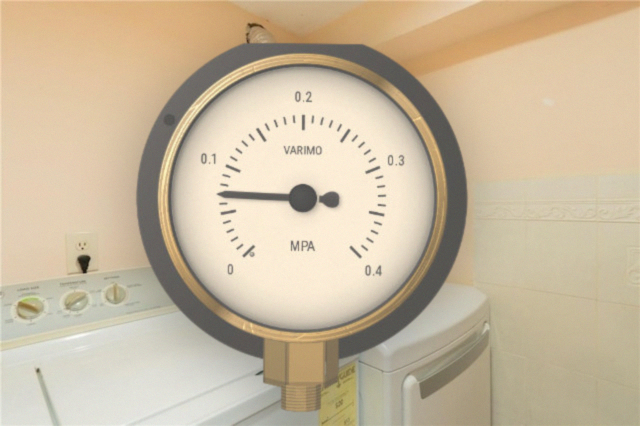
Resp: 0.07 MPa
